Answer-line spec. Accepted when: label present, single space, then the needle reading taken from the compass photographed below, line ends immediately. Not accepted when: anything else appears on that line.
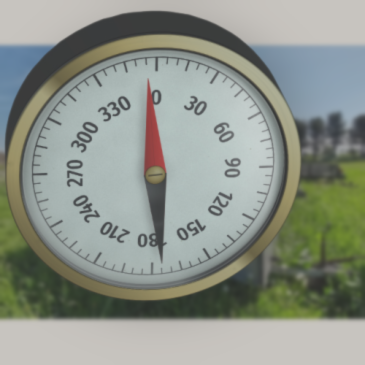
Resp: 355 °
